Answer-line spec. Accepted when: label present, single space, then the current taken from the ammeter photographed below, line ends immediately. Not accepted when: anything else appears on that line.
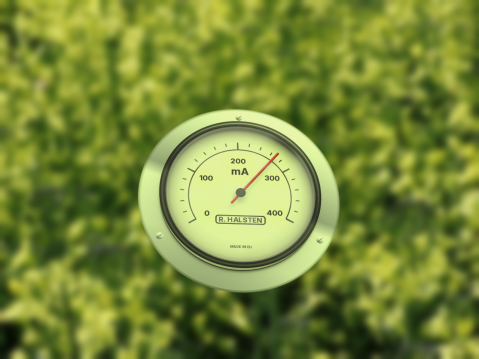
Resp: 270 mA
